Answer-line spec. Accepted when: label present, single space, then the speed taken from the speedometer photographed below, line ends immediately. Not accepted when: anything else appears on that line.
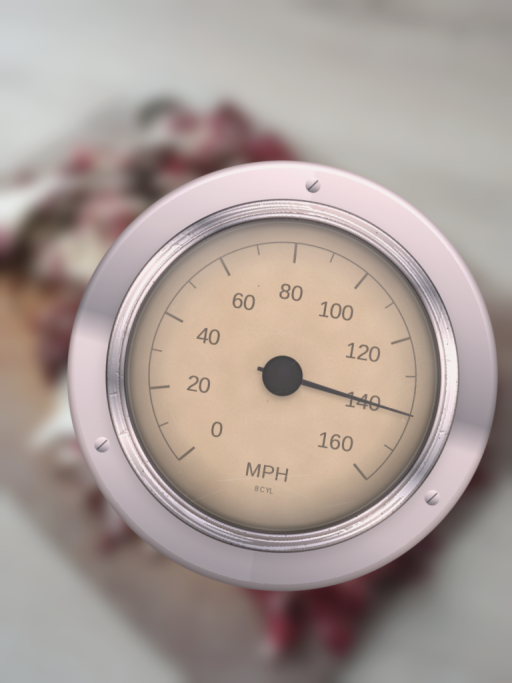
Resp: 140 mph
